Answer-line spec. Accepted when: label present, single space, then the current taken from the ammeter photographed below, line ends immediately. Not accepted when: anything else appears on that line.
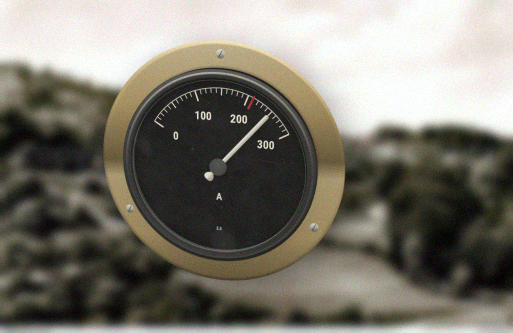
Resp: 250 A
